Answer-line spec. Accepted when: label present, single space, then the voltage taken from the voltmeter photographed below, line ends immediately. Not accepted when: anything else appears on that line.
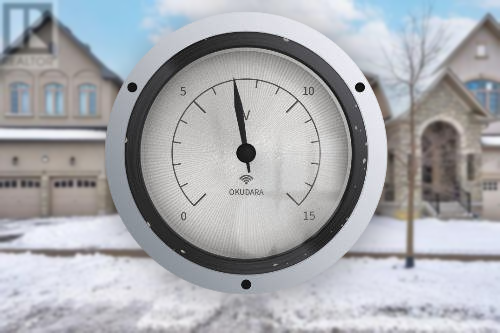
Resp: 7 V
